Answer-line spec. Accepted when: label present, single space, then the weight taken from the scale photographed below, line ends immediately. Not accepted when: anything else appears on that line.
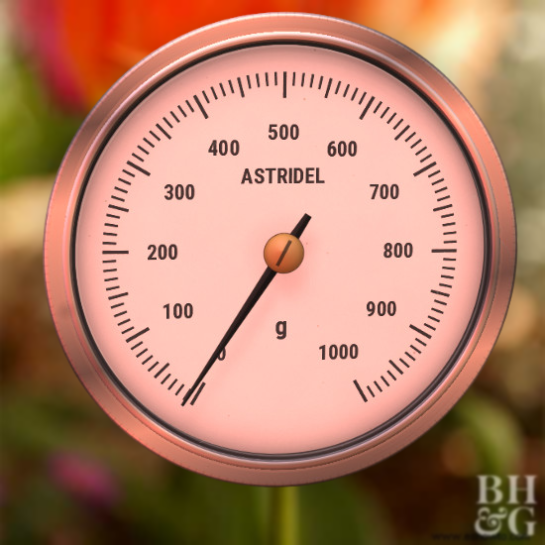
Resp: 10 g
